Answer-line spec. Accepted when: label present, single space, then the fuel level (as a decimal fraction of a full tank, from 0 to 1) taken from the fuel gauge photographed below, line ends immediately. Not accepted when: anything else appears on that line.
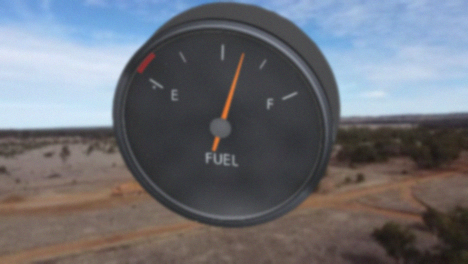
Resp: 0.625
